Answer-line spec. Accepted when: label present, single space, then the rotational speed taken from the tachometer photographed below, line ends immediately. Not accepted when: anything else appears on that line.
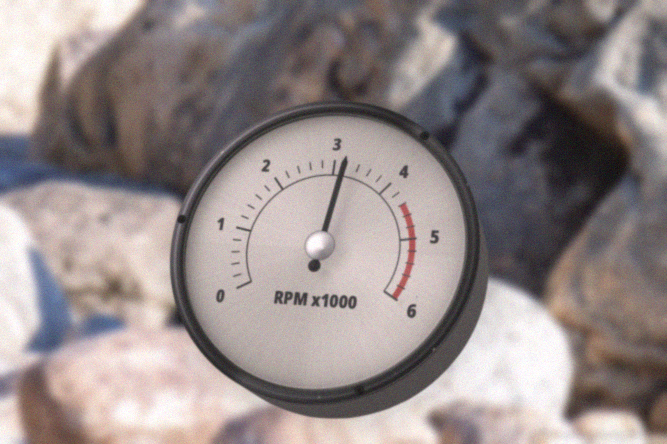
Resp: 3200 rpm
